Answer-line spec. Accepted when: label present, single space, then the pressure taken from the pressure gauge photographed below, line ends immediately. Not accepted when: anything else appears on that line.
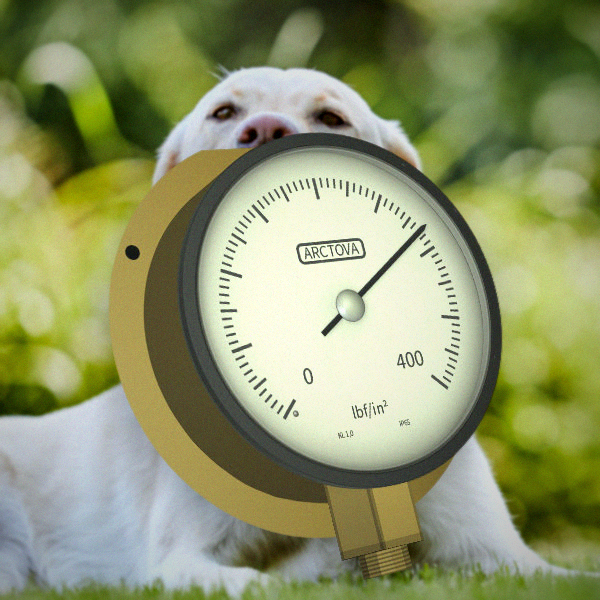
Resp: 285 psi
